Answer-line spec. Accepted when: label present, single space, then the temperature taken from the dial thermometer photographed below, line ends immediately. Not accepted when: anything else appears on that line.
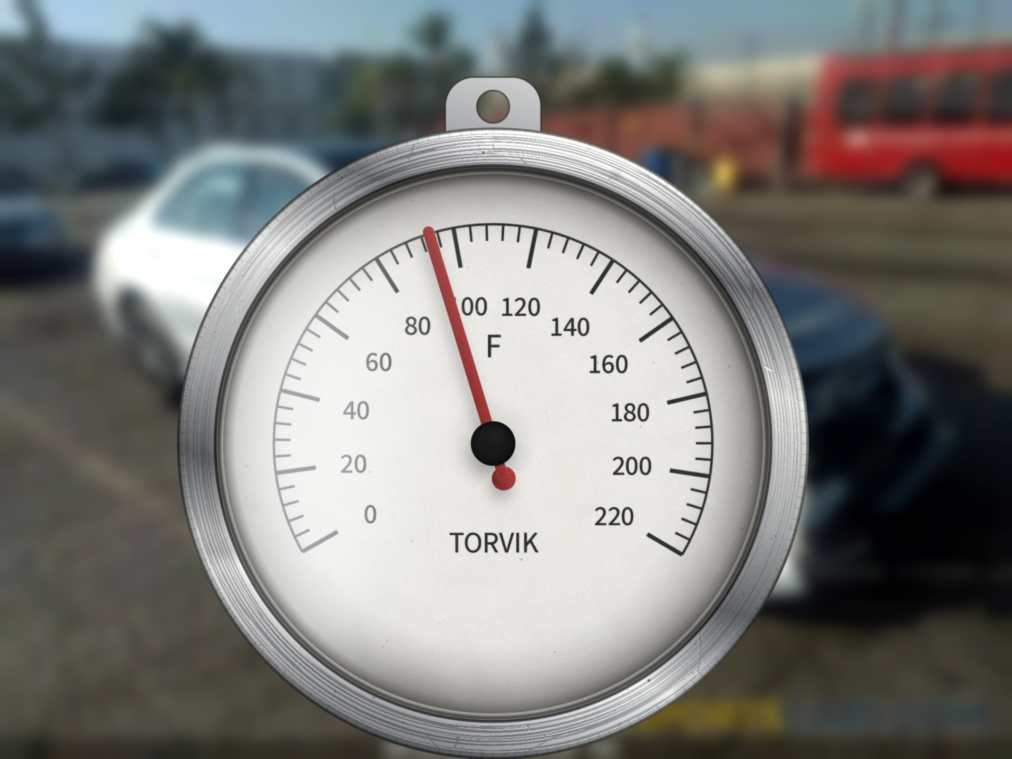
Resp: 94 °F
